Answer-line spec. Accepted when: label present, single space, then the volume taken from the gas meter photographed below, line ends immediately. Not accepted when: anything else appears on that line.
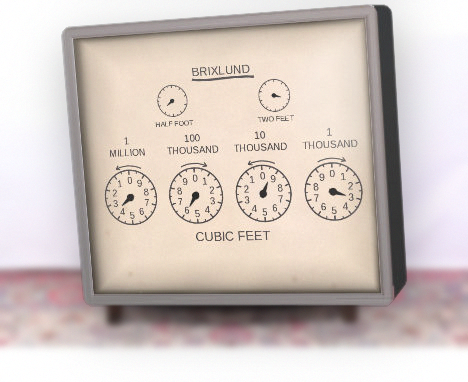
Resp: 359300 ft³
